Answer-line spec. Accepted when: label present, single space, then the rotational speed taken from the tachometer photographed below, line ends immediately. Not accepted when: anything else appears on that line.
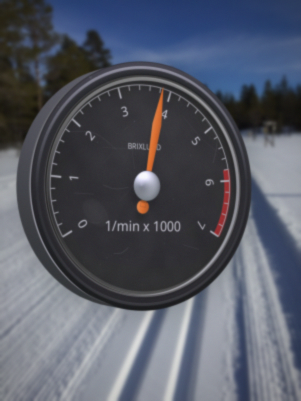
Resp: 3800 rpm
